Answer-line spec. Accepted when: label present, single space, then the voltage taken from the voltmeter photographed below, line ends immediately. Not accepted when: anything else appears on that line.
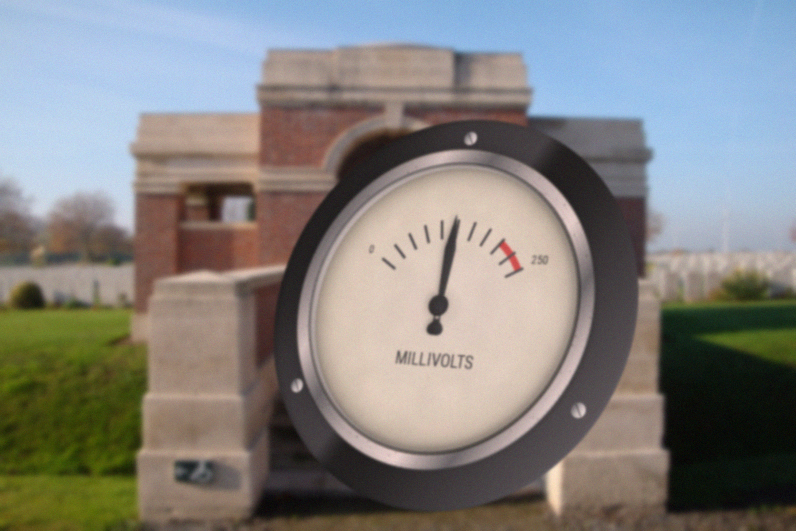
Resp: 125 mV
